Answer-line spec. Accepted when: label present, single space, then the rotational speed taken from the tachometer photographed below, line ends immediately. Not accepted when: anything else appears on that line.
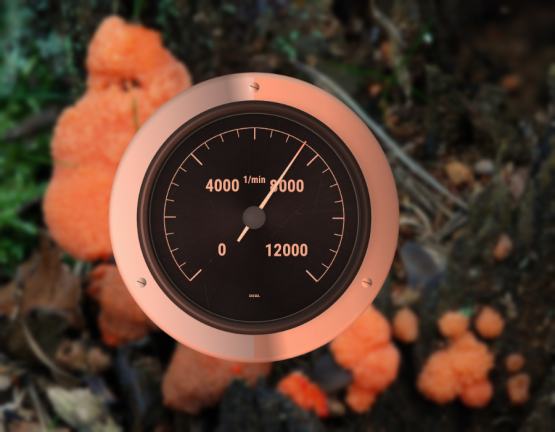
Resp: 7500 rpm
